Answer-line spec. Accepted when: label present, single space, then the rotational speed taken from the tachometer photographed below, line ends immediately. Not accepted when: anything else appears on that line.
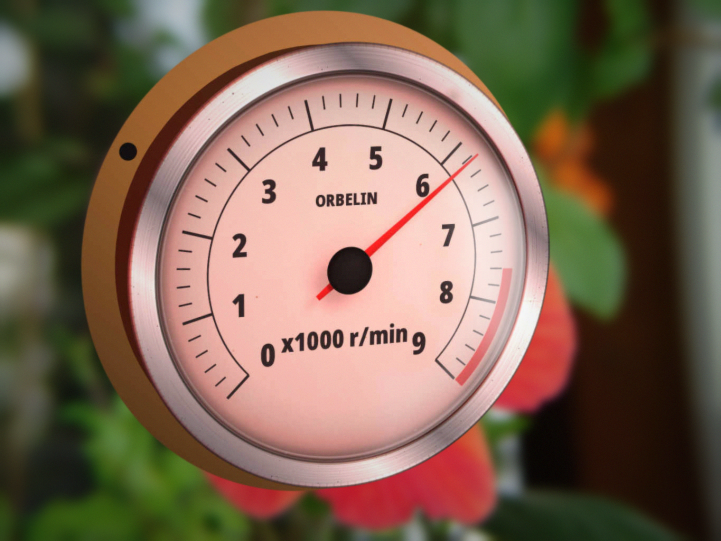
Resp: 6200 rpm
